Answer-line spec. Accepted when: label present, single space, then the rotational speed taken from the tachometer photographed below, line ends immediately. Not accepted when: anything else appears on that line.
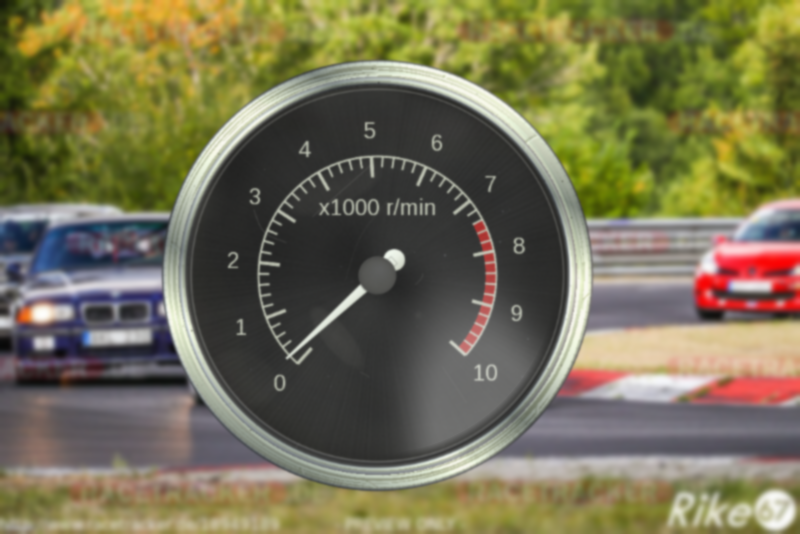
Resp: 200 rpm
